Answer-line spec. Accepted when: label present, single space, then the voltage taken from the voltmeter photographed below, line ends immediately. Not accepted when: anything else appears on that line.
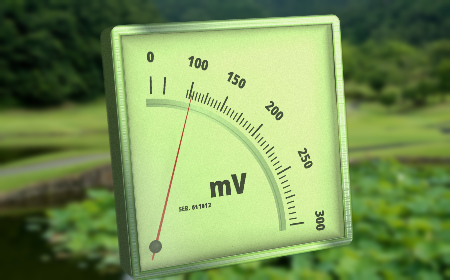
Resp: 100 mV
